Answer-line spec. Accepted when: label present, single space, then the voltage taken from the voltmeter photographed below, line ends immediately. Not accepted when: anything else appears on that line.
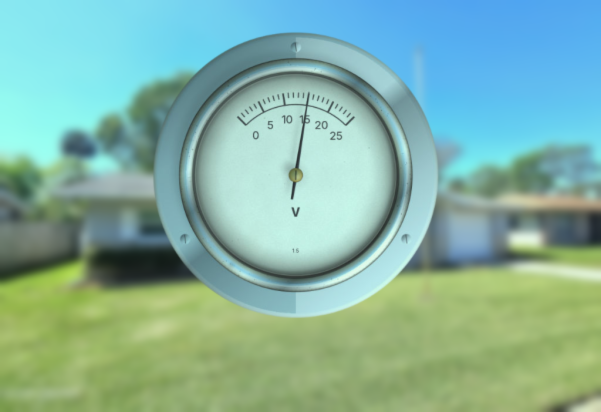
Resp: 15 V
